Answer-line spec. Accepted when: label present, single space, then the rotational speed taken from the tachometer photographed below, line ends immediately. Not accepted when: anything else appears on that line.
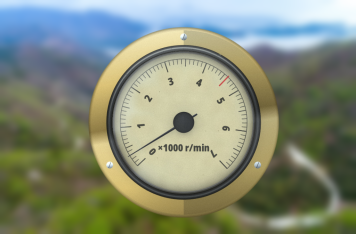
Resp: 300 rpm
